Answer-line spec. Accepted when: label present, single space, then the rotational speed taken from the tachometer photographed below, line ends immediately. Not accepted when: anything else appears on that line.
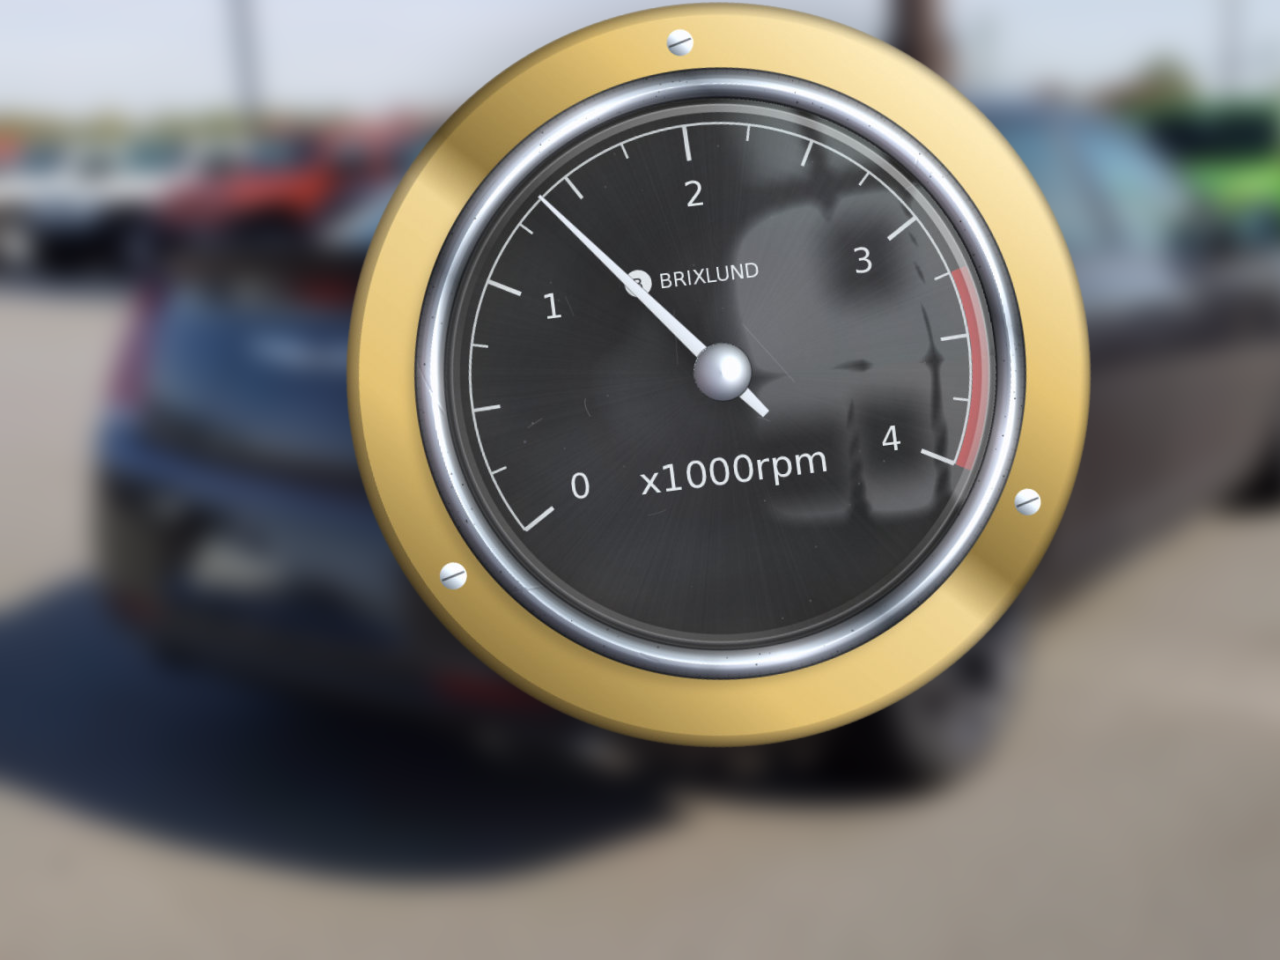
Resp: 1375 rpm
